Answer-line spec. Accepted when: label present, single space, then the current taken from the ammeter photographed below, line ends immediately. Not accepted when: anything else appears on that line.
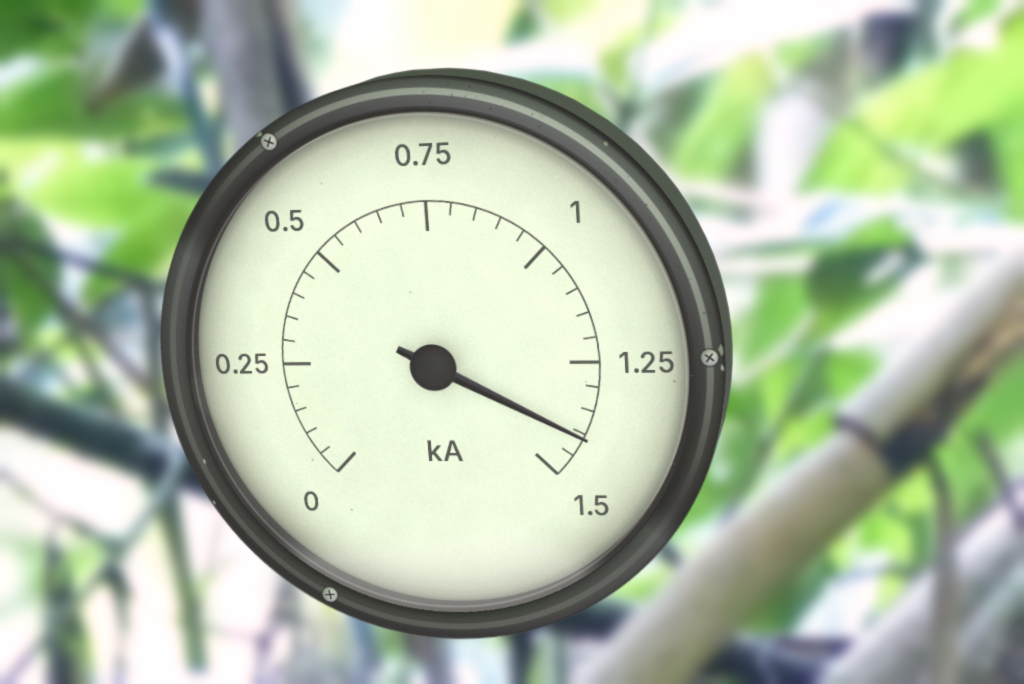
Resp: 1.4 kA
